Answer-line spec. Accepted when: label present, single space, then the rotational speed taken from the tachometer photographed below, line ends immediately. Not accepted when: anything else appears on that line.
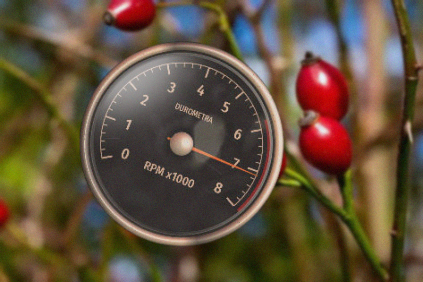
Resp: 7100 rpm
